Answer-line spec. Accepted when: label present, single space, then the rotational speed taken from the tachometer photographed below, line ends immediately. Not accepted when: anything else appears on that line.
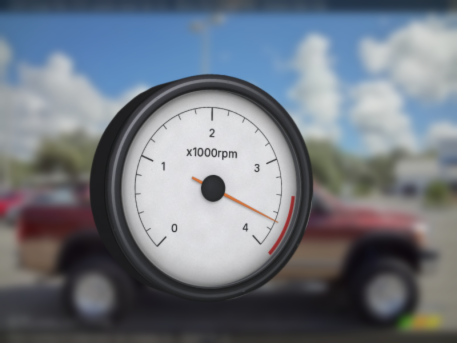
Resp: 3700 rpm
